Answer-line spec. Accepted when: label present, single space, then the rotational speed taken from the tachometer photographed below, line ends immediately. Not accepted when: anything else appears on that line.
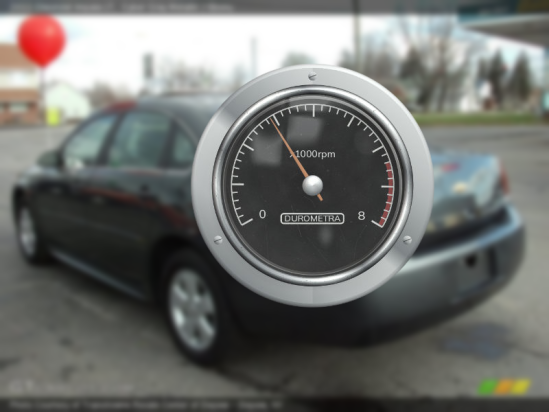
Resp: 2900 rpm
